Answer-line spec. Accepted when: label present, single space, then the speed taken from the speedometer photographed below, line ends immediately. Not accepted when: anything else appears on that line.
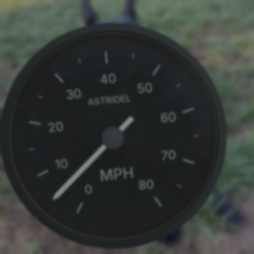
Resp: 5 mph
